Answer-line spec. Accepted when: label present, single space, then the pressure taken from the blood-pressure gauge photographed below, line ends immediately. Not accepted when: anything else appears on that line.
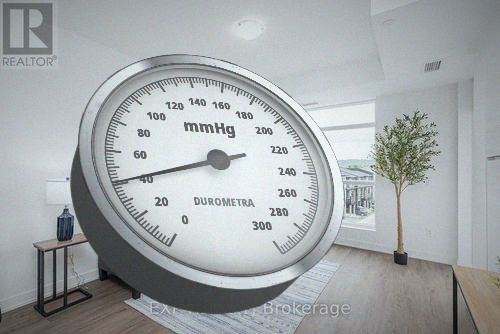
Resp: 40 mmHg
